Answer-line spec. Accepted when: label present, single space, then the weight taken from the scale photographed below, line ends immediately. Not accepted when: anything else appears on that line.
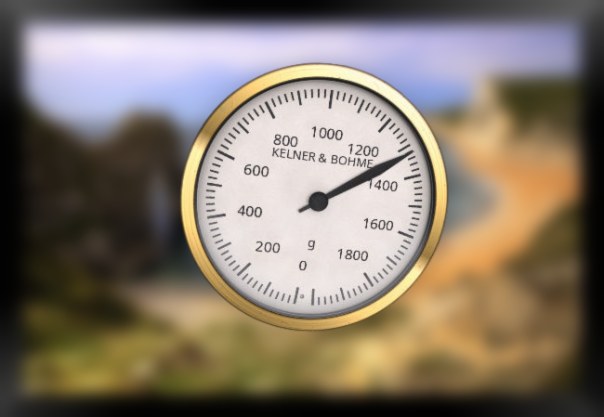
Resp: 1320 g
